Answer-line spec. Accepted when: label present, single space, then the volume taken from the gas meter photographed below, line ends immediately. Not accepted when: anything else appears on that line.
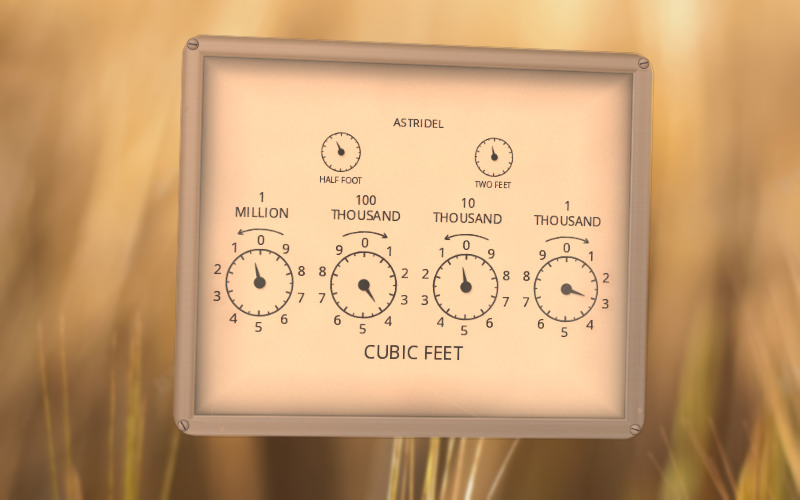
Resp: 40300 ft³
